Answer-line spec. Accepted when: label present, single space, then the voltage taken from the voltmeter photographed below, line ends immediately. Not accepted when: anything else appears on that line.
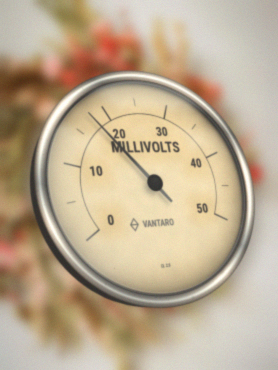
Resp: 17.5 mV
